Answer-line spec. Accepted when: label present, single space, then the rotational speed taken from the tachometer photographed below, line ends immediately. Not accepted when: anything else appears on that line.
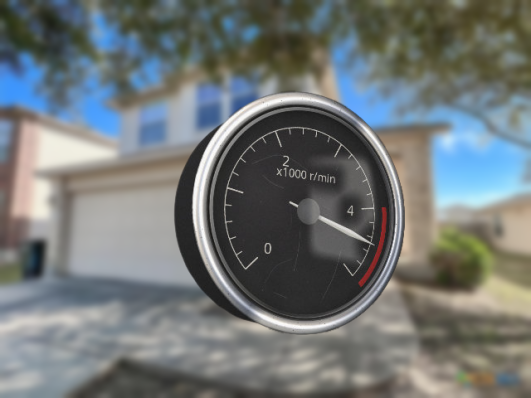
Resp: 4500 rpm
